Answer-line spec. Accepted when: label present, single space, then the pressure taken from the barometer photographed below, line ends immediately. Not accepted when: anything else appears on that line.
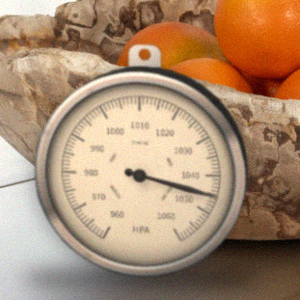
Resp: 1045 hPa
